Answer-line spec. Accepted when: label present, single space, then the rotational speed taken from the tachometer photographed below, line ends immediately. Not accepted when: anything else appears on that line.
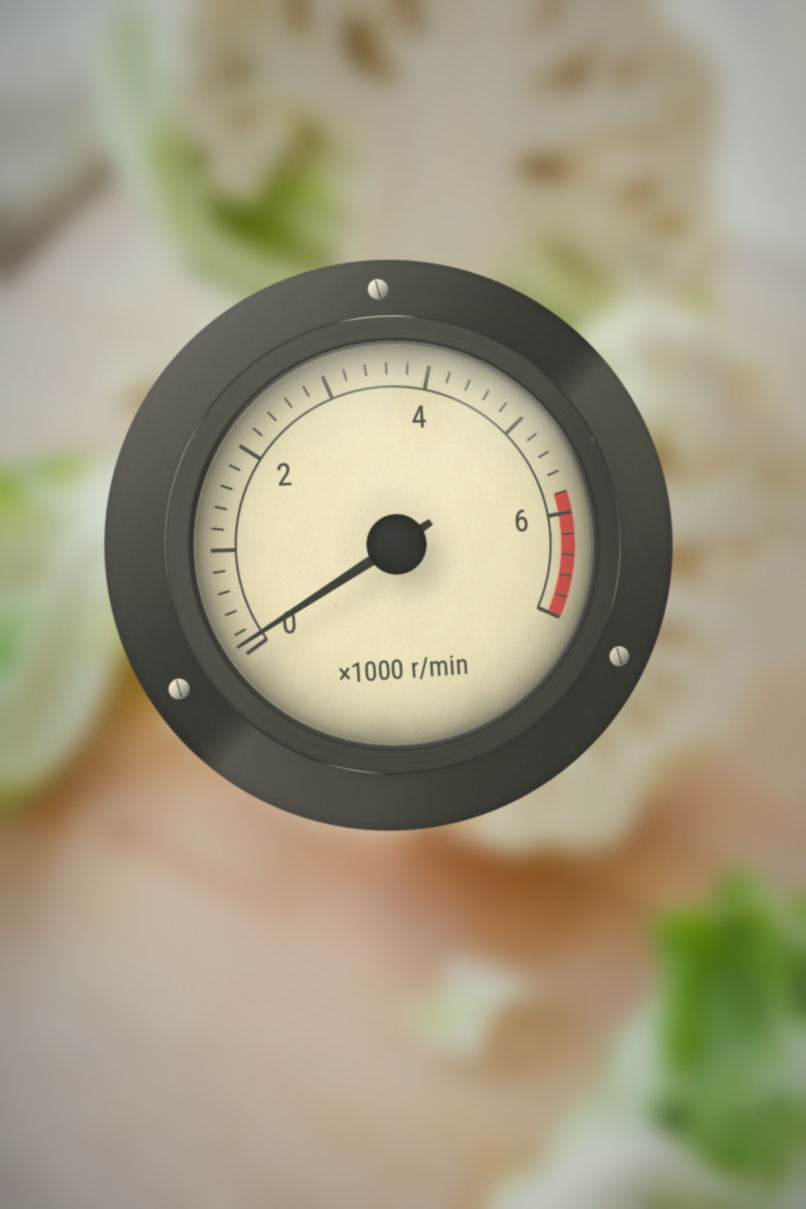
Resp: 100 rpm
